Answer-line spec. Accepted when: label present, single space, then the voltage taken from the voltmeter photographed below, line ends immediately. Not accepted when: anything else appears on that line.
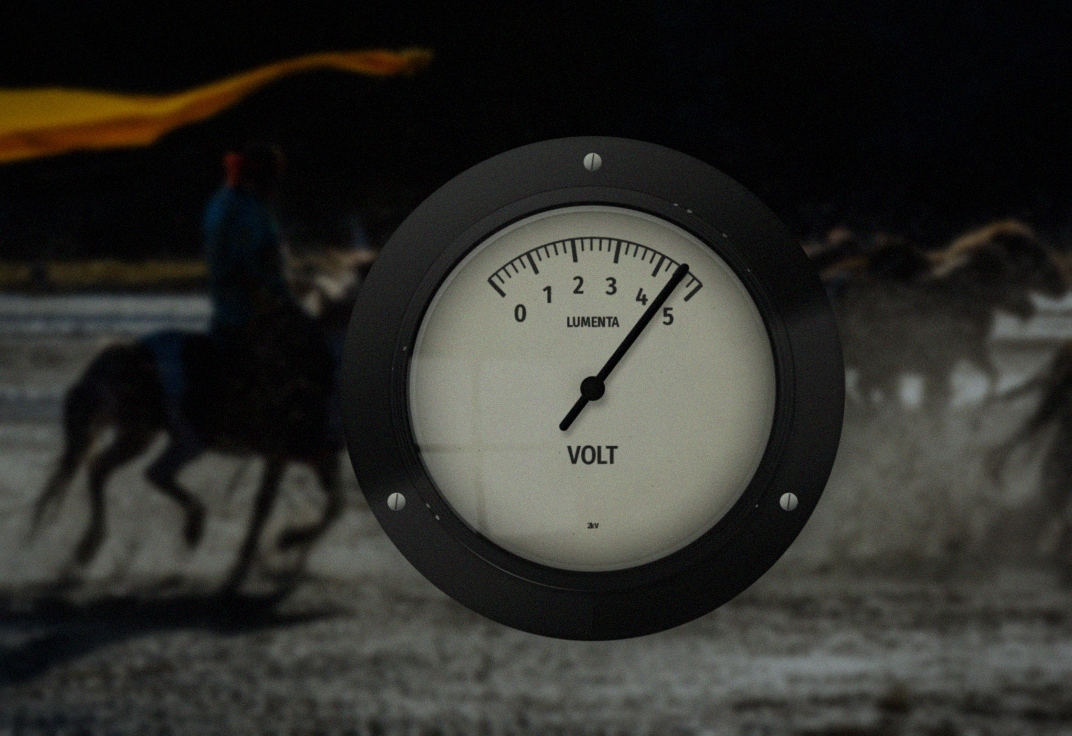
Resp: 4.5 V
